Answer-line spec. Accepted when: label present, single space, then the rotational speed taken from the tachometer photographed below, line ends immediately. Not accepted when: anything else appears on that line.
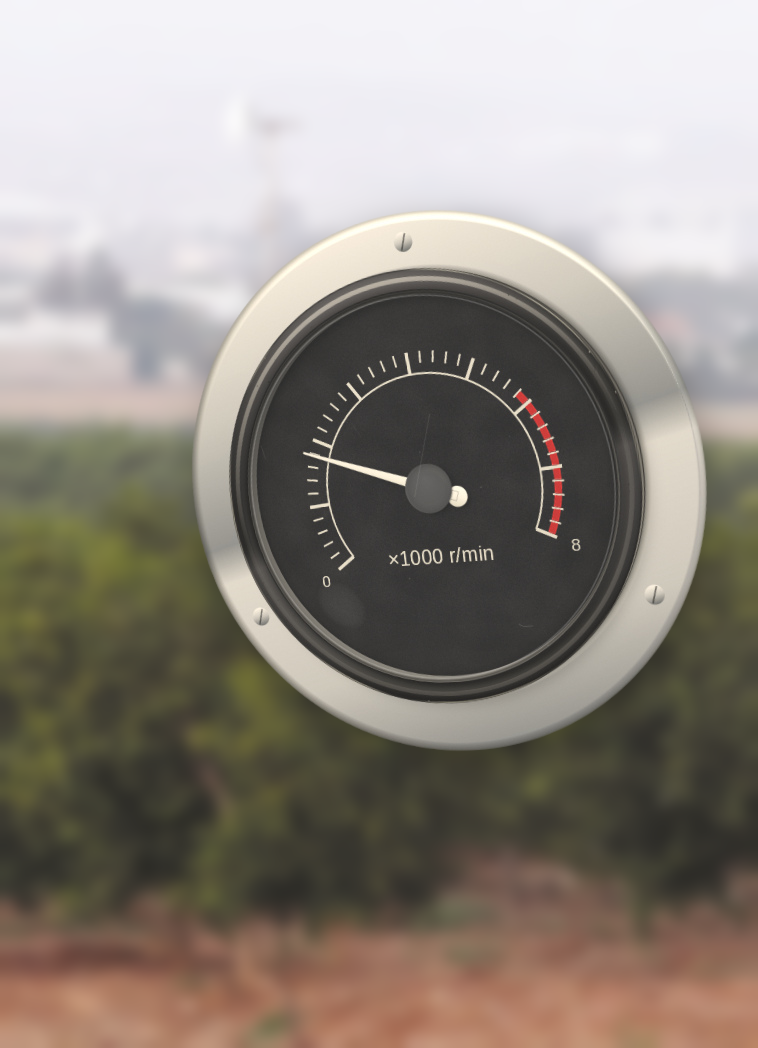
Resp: 1800 rpm
